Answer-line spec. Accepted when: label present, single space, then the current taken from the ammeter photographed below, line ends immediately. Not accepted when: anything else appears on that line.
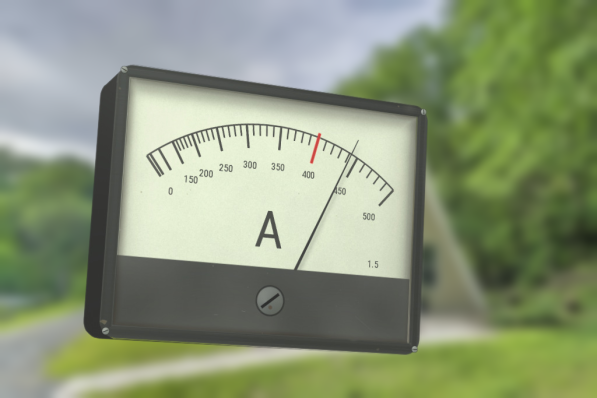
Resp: 440 A
